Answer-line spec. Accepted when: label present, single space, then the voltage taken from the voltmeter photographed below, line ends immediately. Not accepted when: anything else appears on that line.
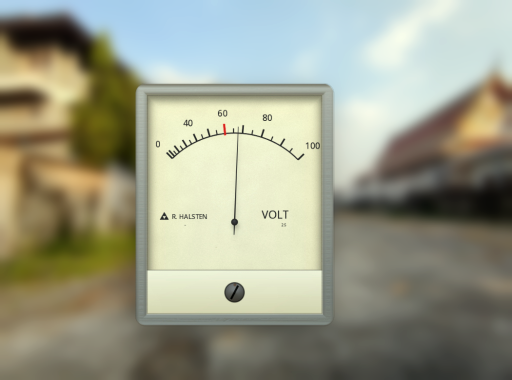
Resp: 67.5 V
